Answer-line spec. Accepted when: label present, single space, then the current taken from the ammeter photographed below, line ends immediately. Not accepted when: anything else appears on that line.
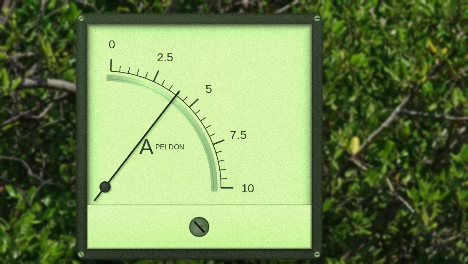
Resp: 4 A
